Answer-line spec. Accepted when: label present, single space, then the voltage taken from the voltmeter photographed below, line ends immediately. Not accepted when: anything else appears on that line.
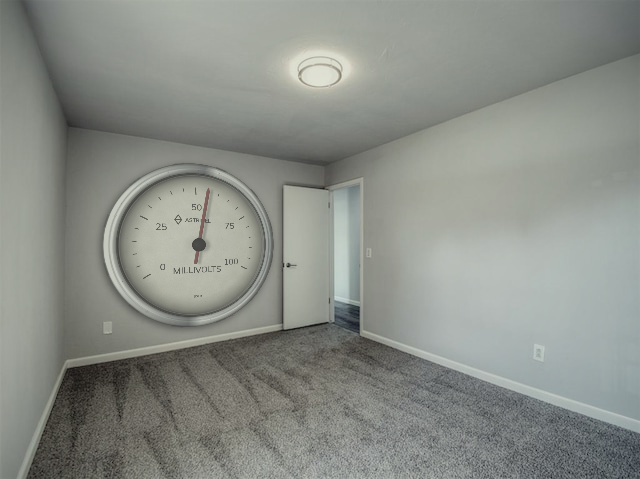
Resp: 55 mV
